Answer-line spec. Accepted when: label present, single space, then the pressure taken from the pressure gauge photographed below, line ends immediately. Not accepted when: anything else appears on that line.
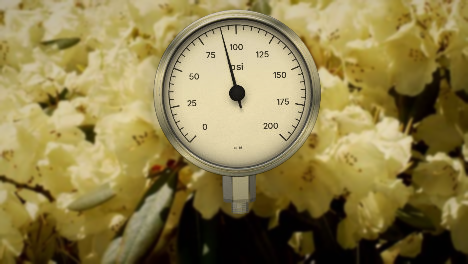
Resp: 90 psi
